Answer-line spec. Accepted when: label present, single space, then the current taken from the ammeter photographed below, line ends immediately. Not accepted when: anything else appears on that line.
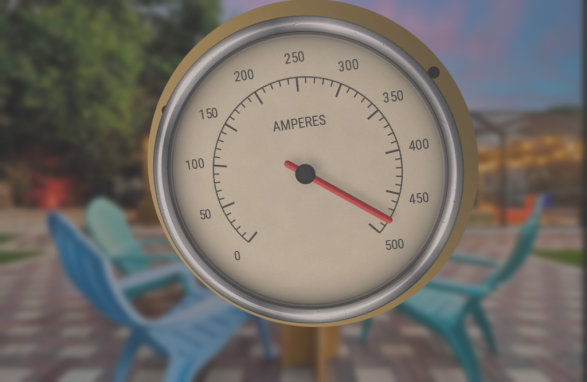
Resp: 480 A
